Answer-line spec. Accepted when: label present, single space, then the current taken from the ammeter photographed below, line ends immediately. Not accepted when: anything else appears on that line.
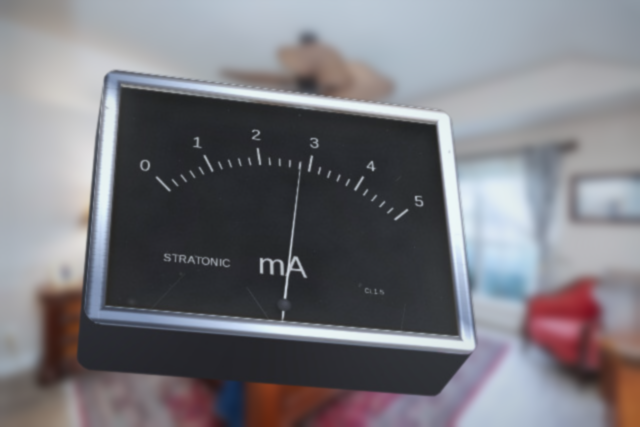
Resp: 2.8 mA
